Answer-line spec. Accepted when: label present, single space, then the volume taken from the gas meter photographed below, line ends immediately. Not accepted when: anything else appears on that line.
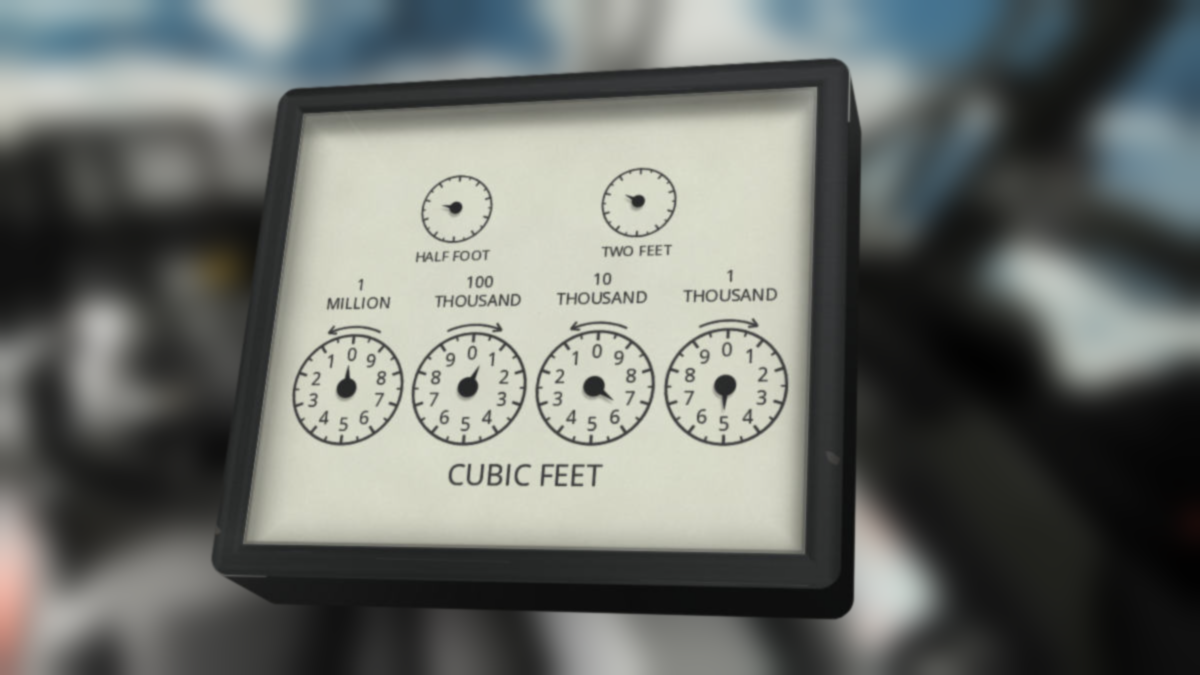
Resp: 6500 ft³
